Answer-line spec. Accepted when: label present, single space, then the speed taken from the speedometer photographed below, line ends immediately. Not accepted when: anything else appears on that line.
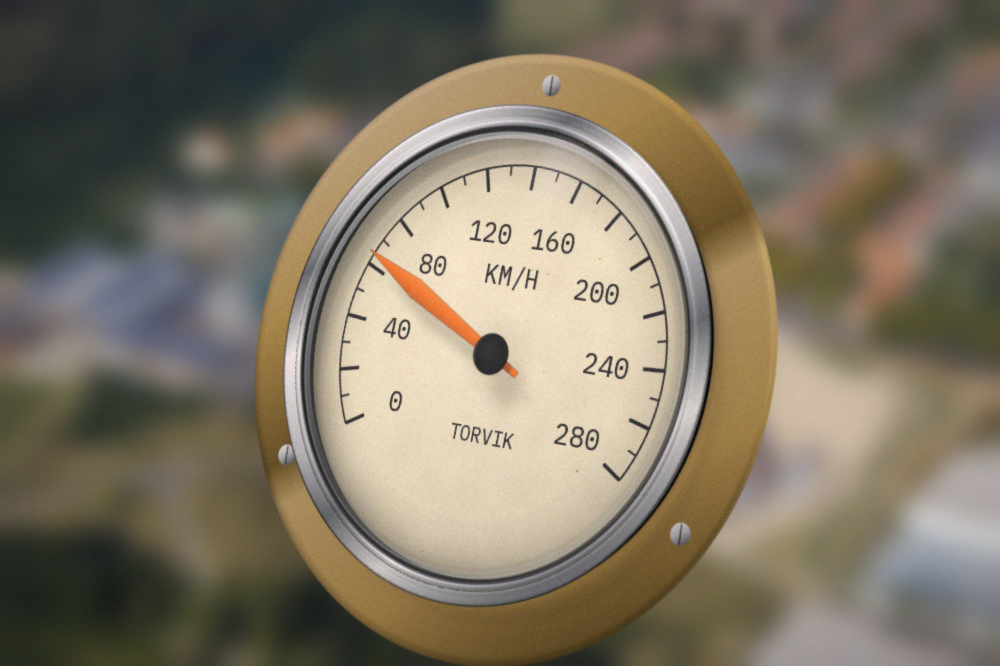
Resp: 65 km/h
